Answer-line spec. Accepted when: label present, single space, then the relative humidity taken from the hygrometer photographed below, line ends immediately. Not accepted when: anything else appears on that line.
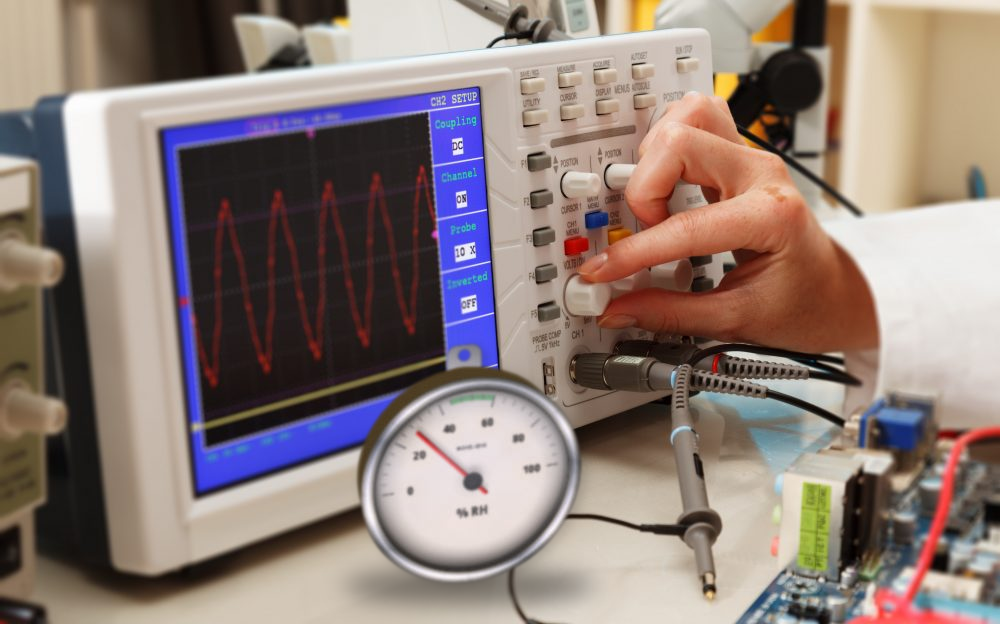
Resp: 28 %
